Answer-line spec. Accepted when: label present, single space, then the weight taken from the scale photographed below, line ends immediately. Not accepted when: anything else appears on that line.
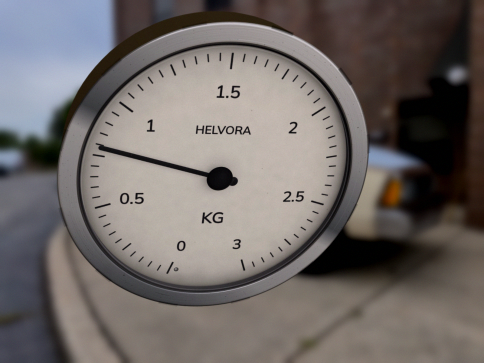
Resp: 0.8 kg
